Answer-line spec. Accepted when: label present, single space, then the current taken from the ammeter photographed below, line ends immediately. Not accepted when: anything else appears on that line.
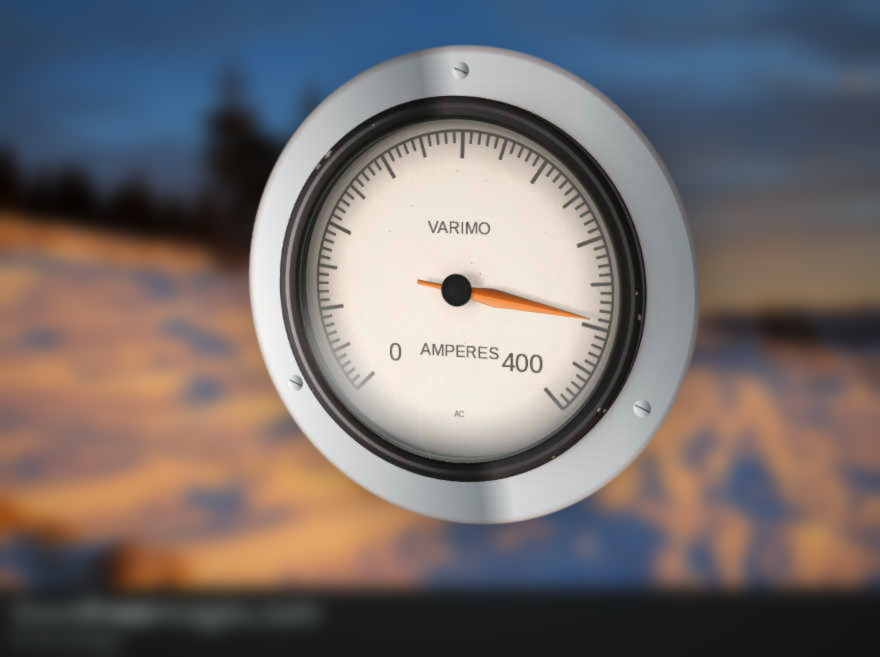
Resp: 345 A
